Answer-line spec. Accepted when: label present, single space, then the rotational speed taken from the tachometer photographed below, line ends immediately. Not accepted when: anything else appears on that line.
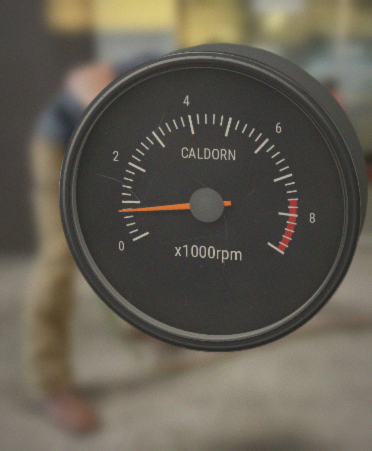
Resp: 800 rpm
